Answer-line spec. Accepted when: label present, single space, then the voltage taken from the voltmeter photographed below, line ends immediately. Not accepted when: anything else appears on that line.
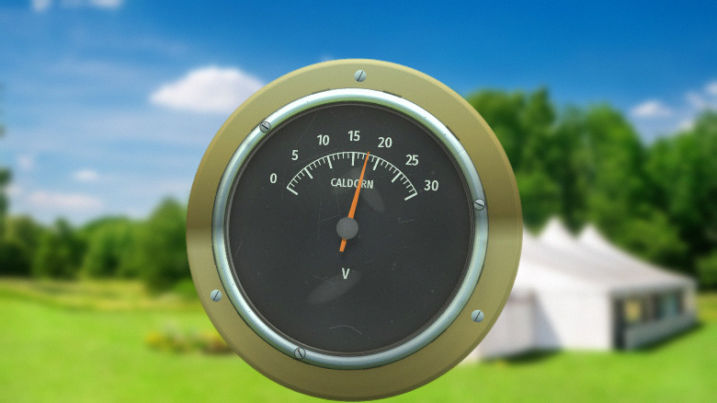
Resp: 18 V
